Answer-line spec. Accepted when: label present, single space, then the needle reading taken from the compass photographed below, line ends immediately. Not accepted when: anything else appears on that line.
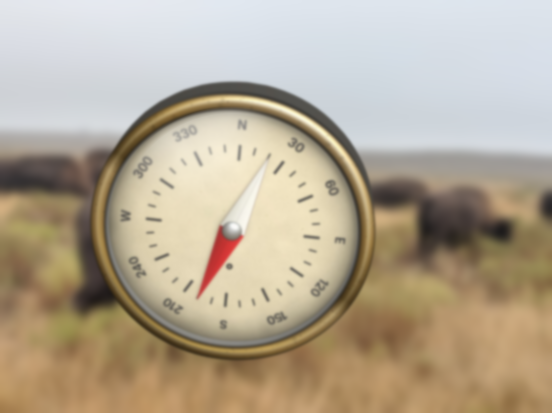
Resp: 200 °
